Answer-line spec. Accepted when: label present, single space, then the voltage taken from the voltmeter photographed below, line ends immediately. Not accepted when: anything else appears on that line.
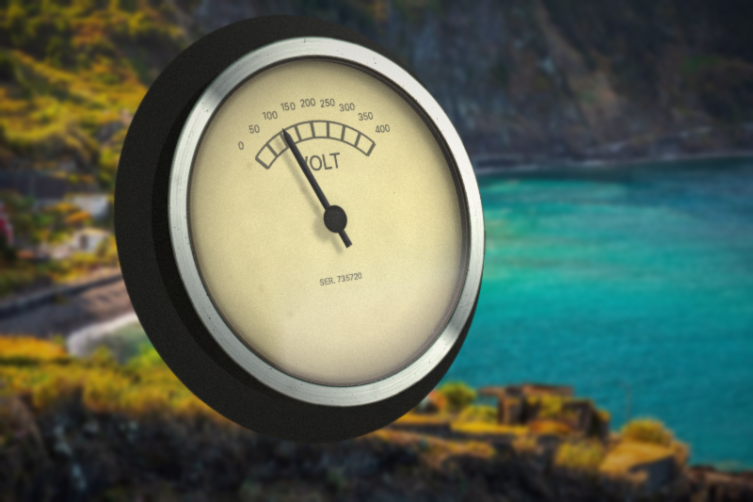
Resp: 100 V
